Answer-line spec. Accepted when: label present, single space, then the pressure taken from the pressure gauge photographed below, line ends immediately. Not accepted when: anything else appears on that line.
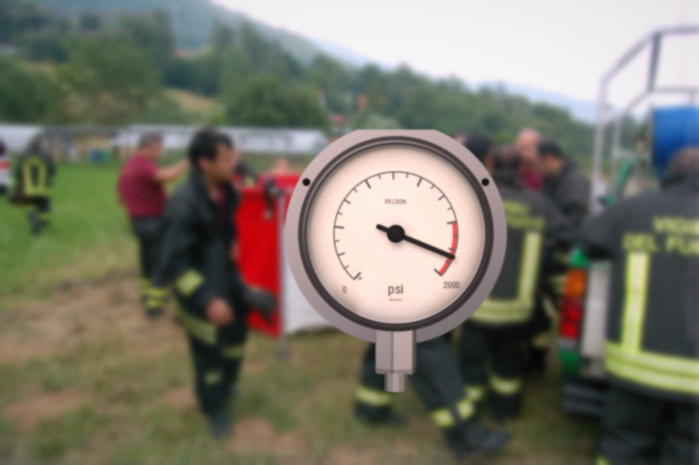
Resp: 1850 psi
